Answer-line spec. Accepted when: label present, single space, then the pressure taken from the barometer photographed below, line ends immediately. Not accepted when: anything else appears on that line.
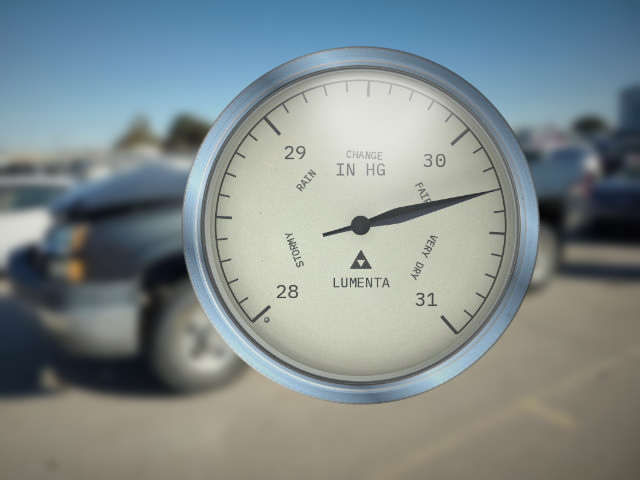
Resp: 30.3 inHg
